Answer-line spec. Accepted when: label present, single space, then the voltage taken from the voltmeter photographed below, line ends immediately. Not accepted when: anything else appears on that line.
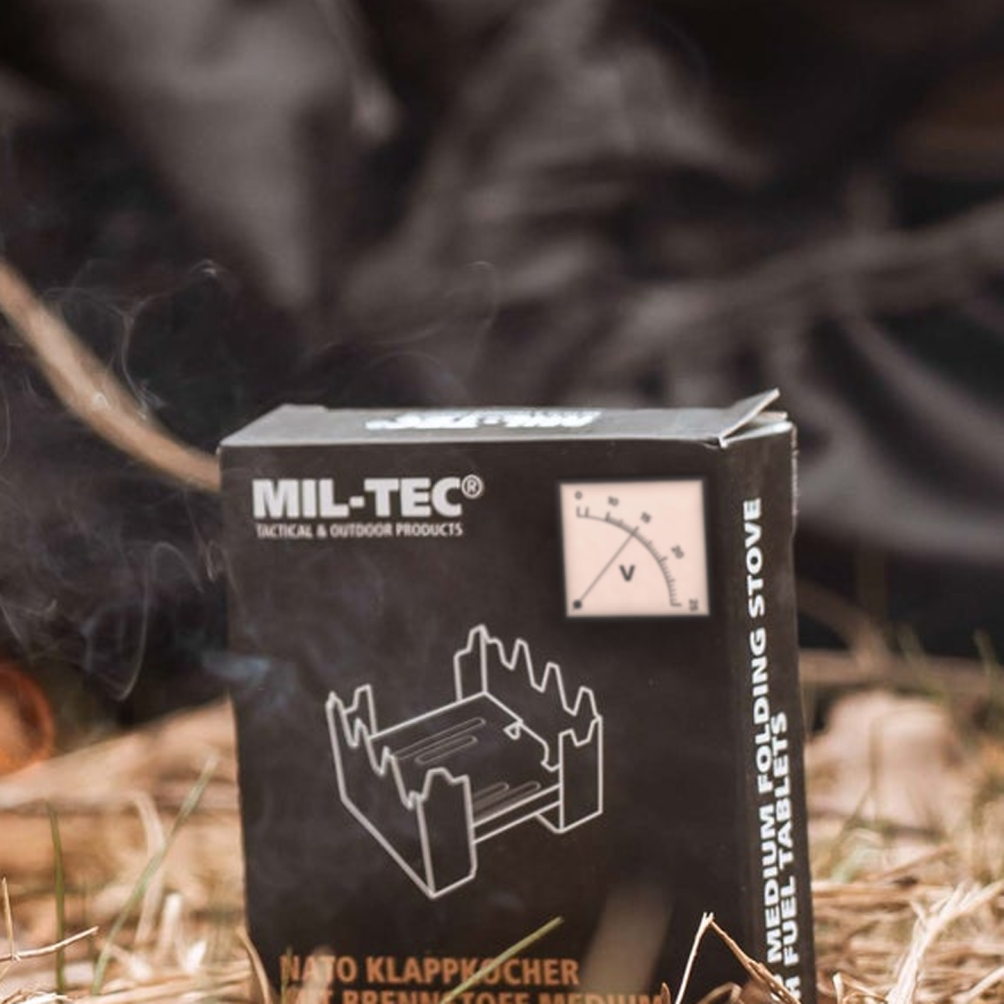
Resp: 15 V
